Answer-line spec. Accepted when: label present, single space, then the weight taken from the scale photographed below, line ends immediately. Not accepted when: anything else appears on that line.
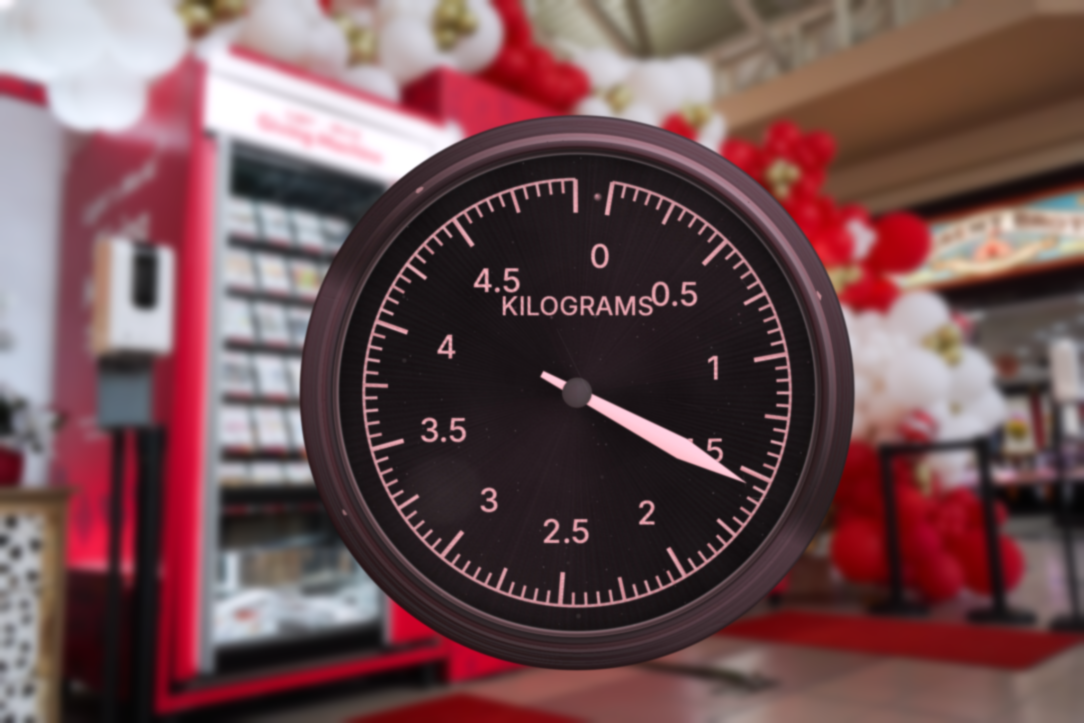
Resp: 1.55 kg
